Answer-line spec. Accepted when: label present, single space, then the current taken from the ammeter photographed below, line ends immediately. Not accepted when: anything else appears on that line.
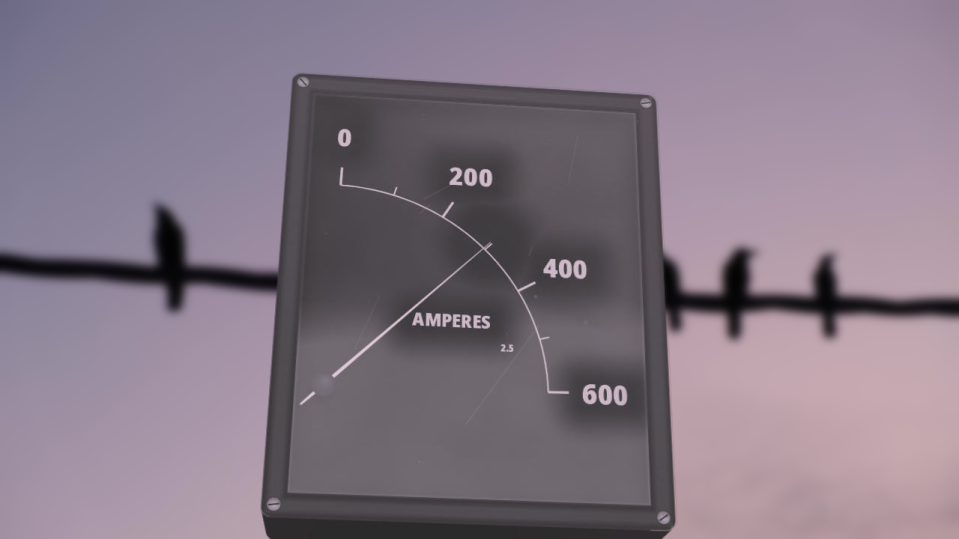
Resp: 300 A
